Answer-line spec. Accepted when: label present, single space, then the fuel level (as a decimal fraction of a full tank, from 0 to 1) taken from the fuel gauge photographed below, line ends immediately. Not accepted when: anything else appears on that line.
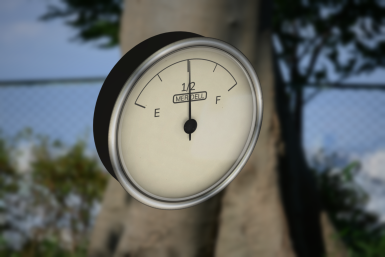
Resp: 0.5
